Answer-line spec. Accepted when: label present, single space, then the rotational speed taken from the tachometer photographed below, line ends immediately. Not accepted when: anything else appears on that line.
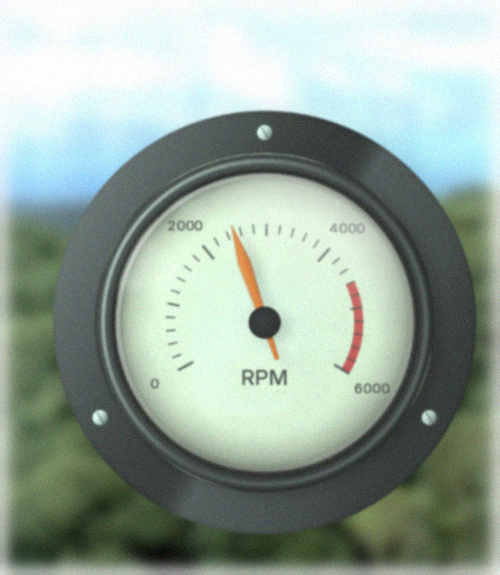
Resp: 2500 rpm
